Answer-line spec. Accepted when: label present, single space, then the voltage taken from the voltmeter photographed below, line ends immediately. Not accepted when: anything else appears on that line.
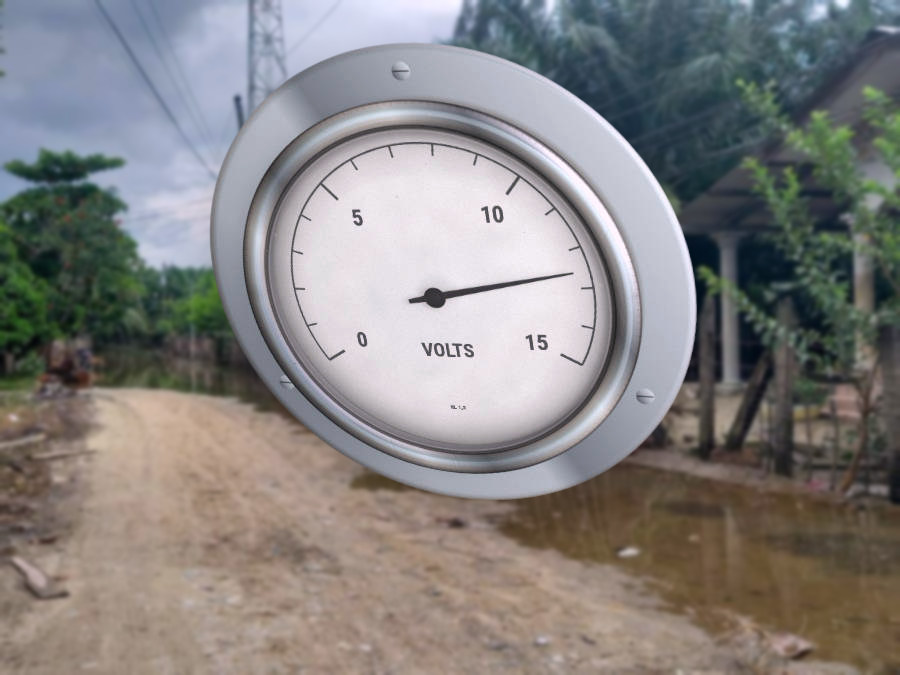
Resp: 12.5 V
